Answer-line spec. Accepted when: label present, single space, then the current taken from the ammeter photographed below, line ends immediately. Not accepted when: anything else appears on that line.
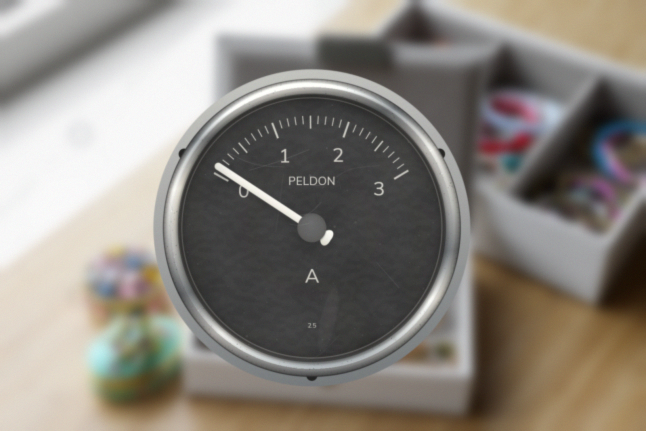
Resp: 0.1 A
